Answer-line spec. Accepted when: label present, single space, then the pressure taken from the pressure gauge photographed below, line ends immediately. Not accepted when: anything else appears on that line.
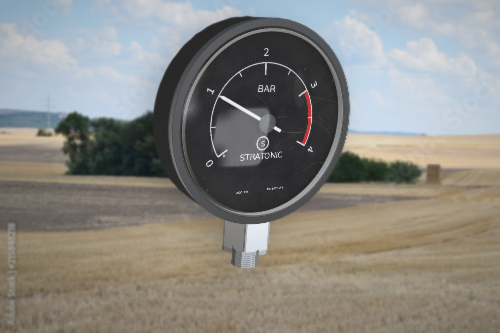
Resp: 1 bar
